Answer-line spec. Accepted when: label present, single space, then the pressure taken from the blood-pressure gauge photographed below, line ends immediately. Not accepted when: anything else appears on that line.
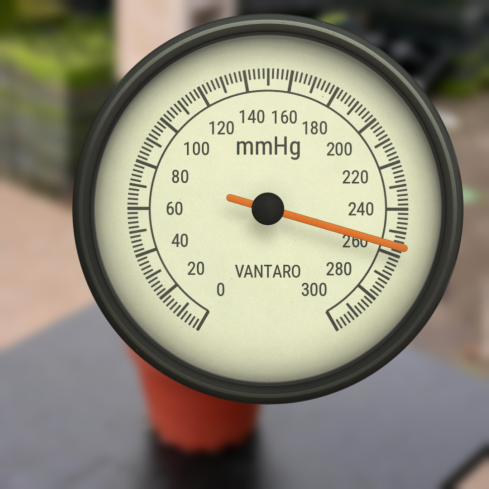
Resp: 256 mmHg
